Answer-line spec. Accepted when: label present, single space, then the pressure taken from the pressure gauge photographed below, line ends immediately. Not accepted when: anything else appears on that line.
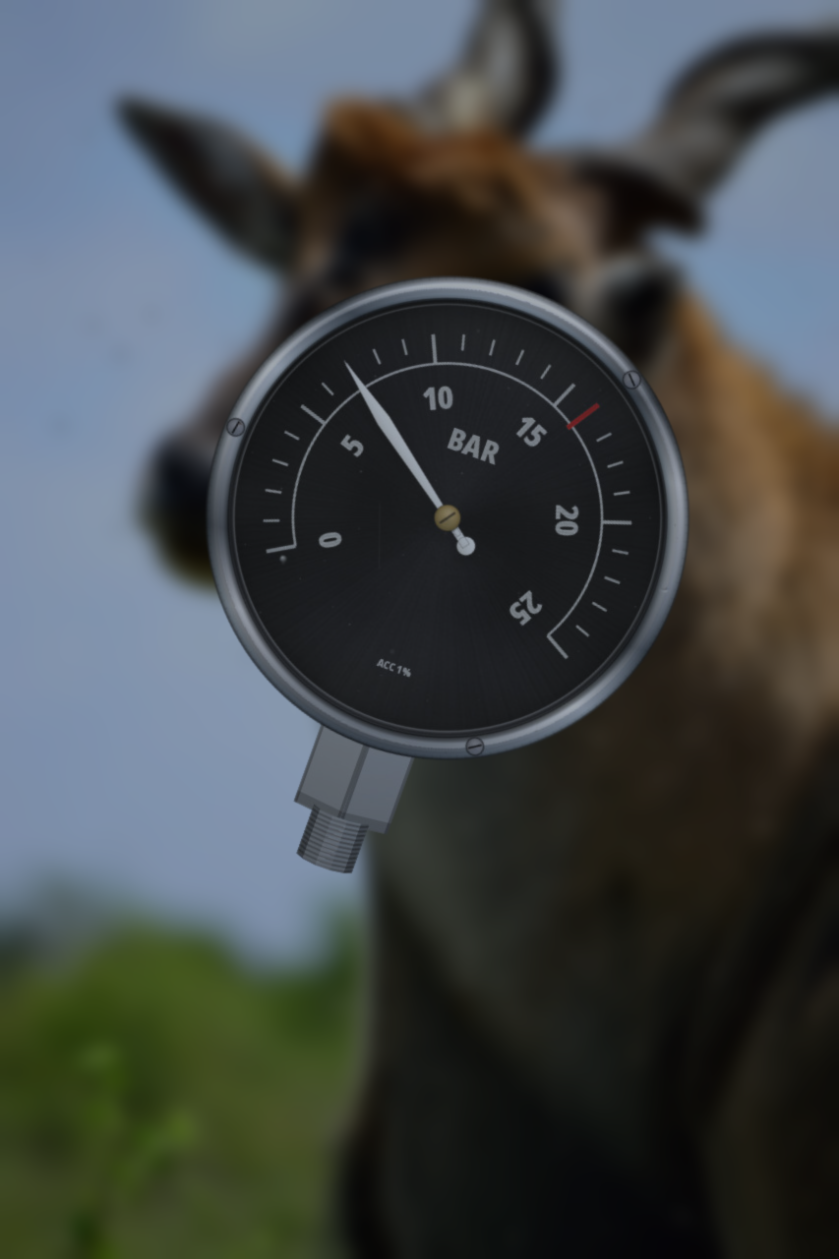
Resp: 7 bar
